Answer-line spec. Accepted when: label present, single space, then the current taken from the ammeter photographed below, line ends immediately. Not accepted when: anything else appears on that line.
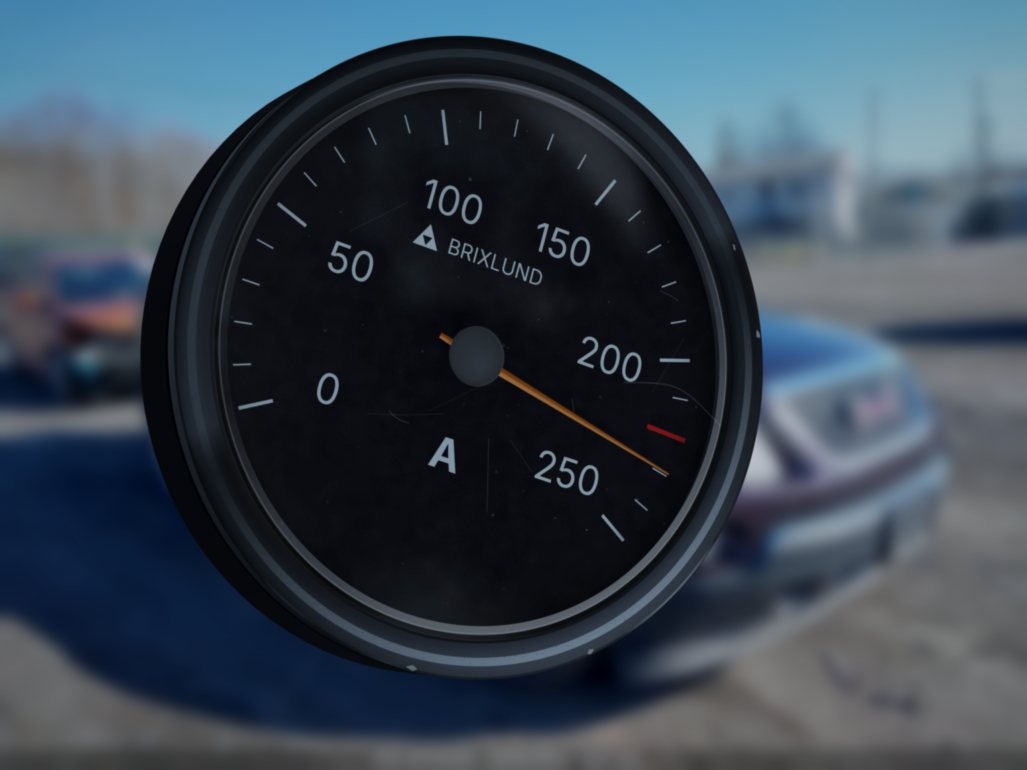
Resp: 230 A
